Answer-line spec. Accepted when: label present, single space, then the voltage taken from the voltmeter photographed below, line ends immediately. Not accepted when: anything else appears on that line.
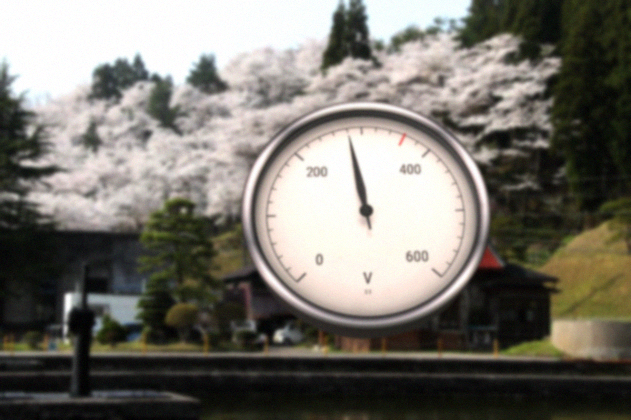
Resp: 280 V
